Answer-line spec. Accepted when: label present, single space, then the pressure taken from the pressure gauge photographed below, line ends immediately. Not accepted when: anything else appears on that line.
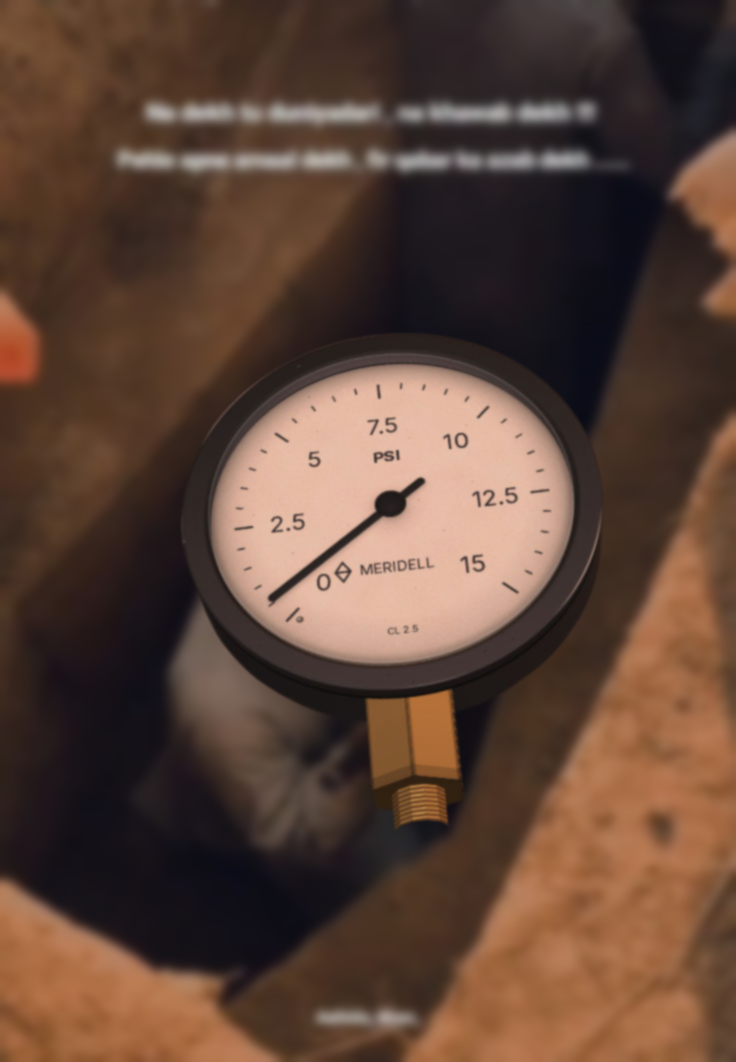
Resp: 0.5 psi
